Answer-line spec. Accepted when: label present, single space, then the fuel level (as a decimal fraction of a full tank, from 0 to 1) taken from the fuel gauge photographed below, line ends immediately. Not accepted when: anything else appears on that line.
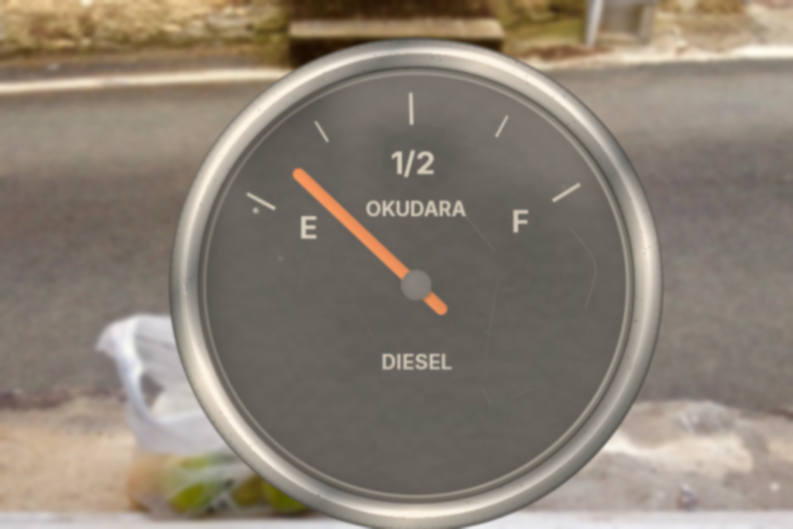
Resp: 0.125
